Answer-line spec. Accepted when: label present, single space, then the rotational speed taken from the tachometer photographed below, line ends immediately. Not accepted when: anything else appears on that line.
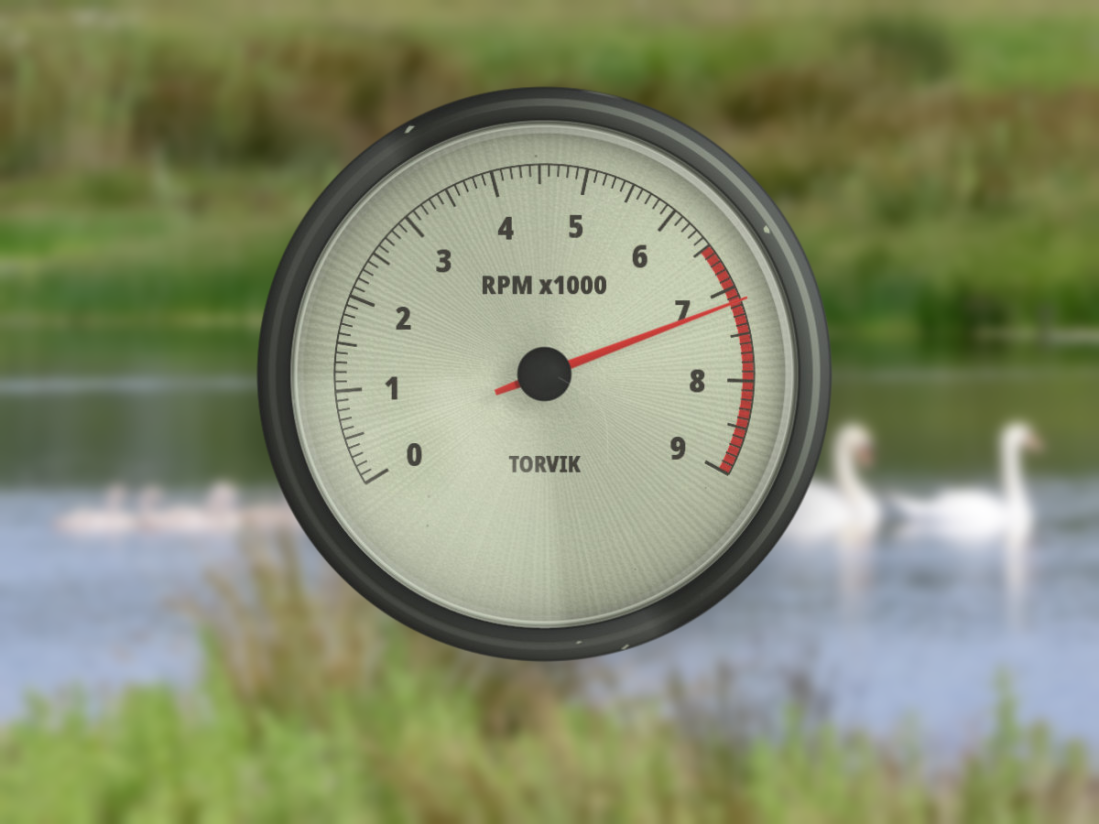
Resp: 7150 rpm
